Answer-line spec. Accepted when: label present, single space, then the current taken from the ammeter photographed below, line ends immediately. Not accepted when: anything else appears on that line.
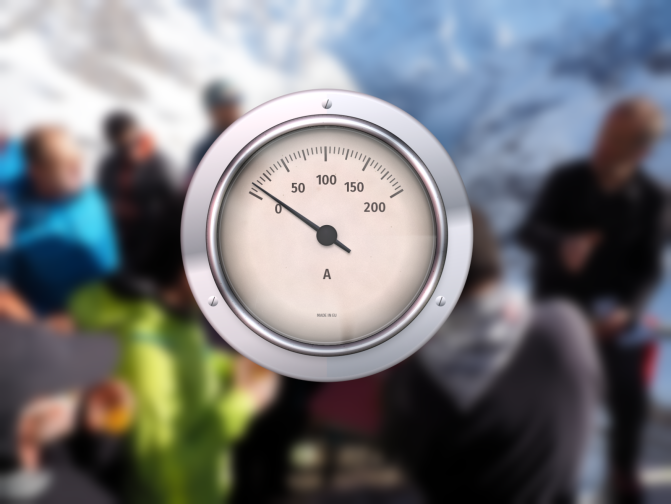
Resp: 10 A
